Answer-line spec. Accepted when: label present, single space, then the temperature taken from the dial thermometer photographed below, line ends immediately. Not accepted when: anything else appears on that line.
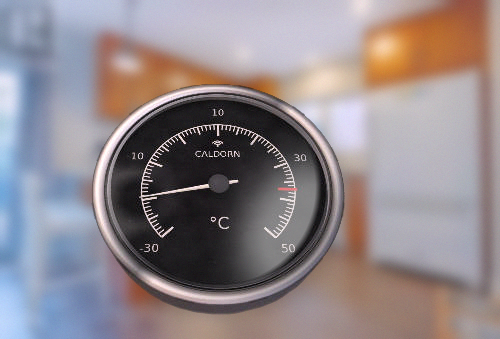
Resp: -20 °C
